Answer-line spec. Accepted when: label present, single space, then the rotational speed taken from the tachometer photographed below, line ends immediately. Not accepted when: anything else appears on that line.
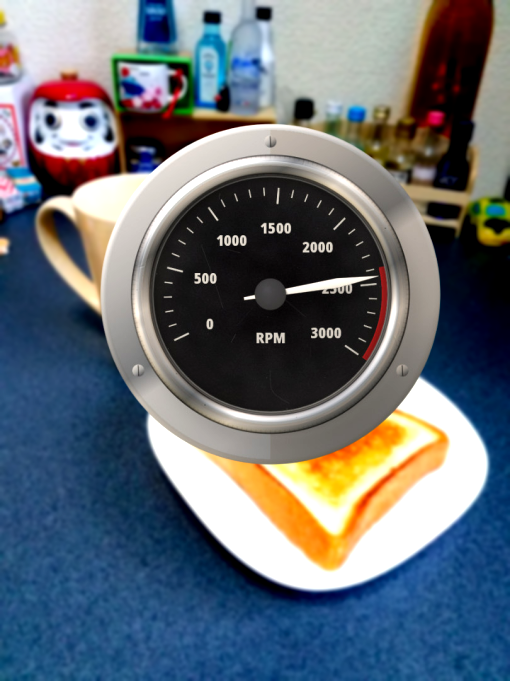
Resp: 2450 rpm
